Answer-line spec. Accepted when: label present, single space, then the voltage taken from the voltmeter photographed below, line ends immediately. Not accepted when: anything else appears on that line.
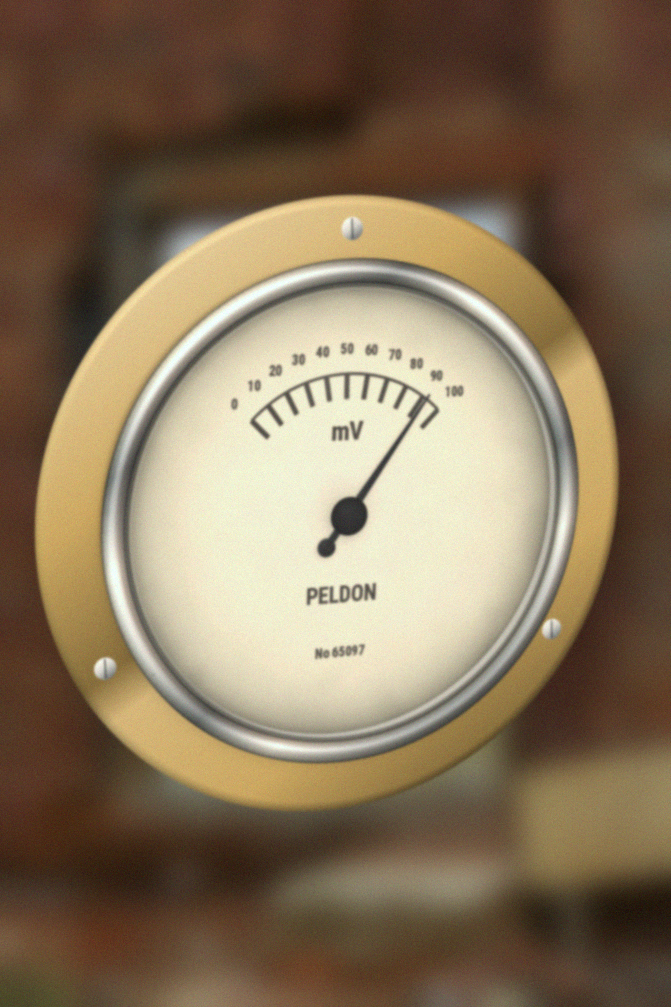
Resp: 90 mV
